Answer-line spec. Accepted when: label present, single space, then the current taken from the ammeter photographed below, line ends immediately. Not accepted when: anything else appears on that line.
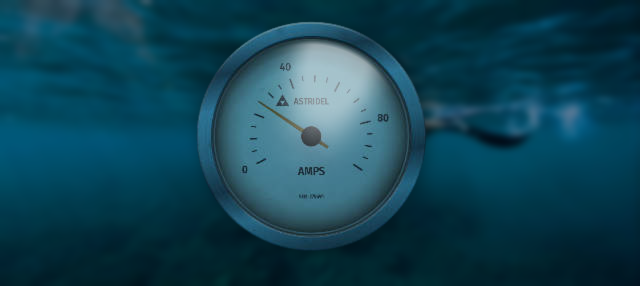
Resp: 25 A
